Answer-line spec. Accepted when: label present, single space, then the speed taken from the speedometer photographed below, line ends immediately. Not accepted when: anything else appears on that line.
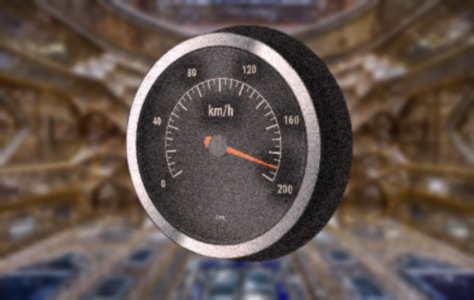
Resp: 190 km/h
